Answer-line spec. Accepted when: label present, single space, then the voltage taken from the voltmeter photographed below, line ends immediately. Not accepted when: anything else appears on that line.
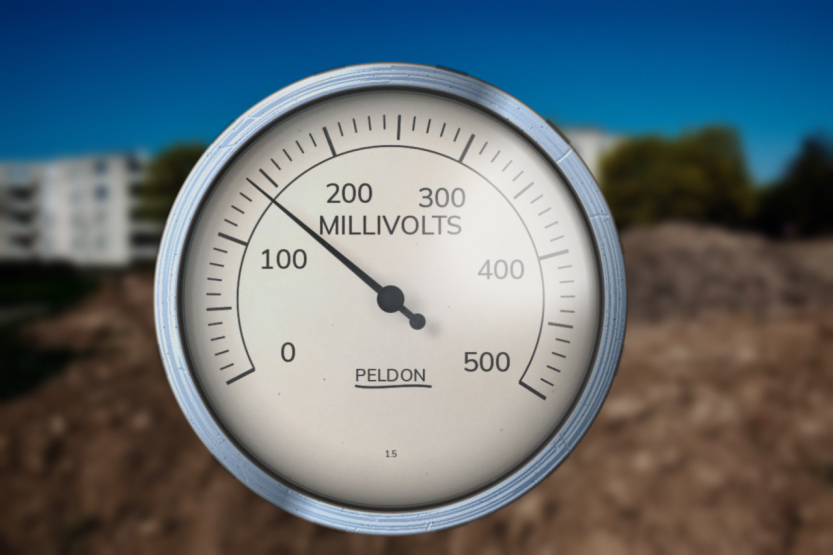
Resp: 140 mV
